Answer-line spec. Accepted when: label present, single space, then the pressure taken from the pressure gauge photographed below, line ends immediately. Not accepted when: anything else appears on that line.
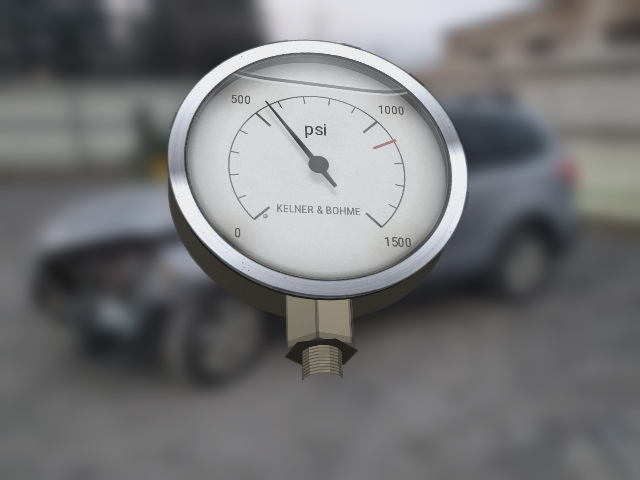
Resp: 550 psi
